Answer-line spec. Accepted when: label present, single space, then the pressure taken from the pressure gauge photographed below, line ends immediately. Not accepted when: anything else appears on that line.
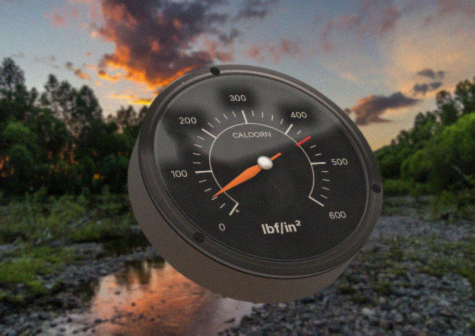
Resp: 40 psi
